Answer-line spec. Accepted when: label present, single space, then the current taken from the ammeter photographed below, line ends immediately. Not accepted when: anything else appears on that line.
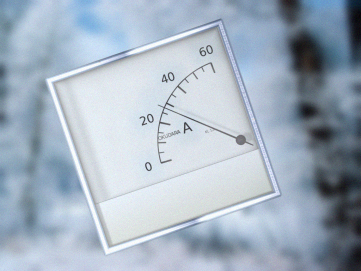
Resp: 27.5 A
